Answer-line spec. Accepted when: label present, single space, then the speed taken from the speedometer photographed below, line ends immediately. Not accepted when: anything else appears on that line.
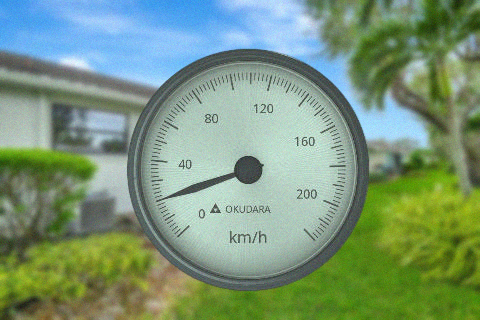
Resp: 20 km/h
